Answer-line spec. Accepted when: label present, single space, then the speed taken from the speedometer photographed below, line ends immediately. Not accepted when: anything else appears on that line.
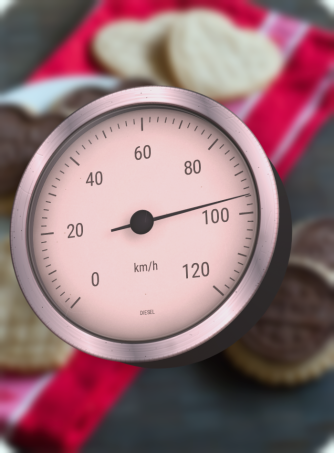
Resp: 96 km/h
